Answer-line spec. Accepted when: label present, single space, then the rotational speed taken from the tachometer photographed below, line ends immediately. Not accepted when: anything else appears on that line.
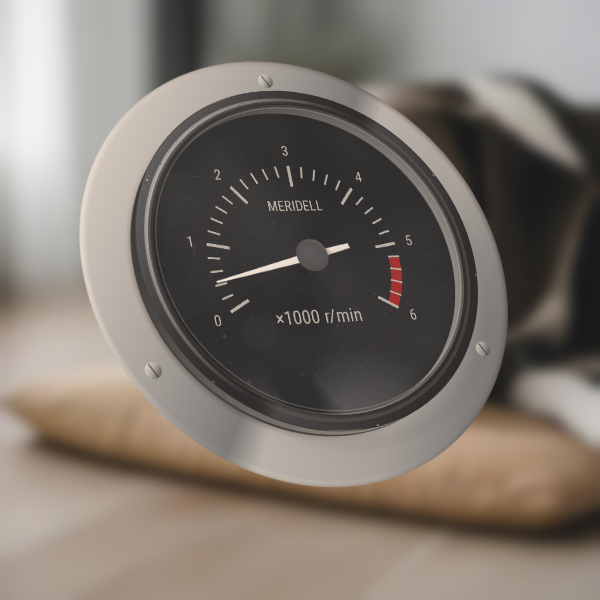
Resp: 400 rpm
